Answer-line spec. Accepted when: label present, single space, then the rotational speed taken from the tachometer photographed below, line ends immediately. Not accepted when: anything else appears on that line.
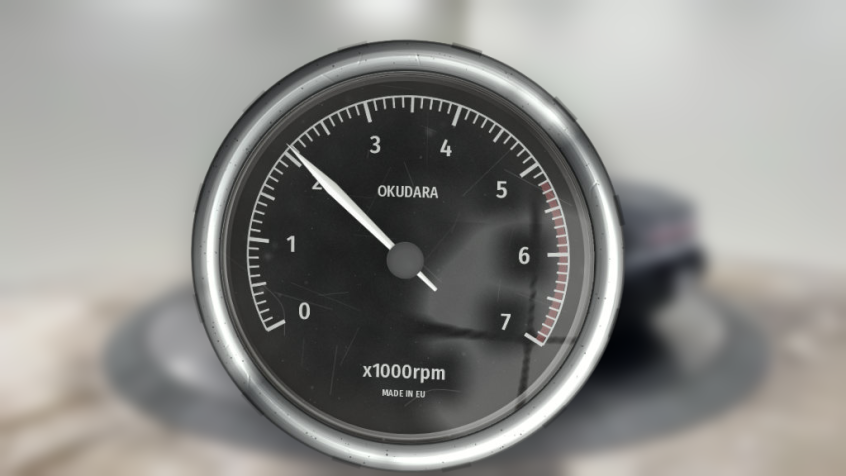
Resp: 2100 rpm
